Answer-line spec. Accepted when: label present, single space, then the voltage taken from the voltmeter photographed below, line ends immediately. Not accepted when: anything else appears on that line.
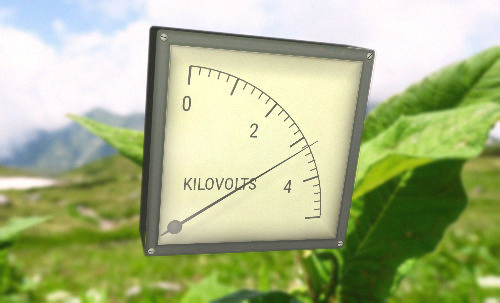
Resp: 3.2 kV
